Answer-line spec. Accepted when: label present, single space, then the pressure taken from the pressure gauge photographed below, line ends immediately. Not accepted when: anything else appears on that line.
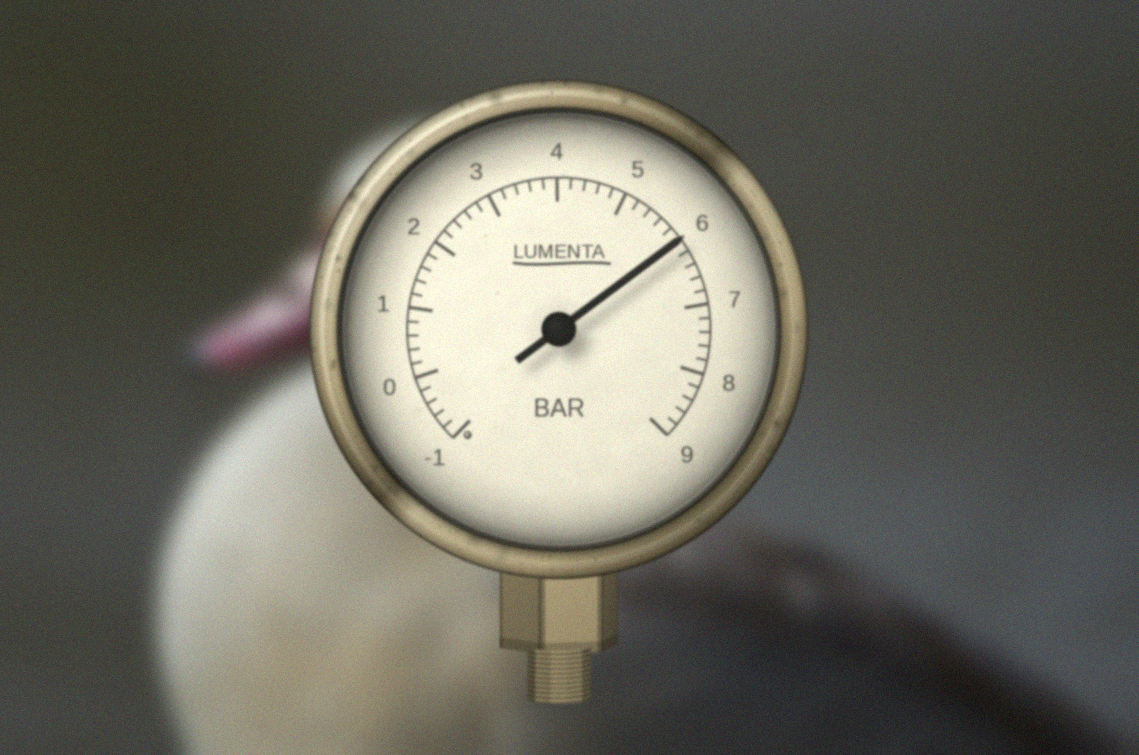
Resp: 6 bar
